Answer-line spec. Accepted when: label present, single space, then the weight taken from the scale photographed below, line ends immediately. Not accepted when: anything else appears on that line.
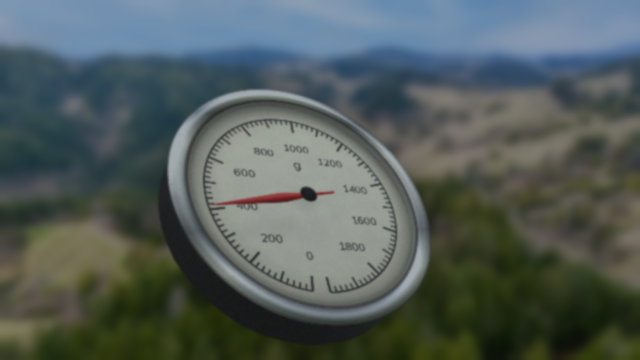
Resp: 400 g
